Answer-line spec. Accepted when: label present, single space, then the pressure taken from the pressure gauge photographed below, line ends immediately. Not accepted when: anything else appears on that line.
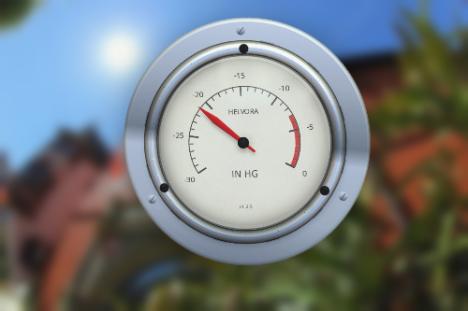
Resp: -21 inHg
